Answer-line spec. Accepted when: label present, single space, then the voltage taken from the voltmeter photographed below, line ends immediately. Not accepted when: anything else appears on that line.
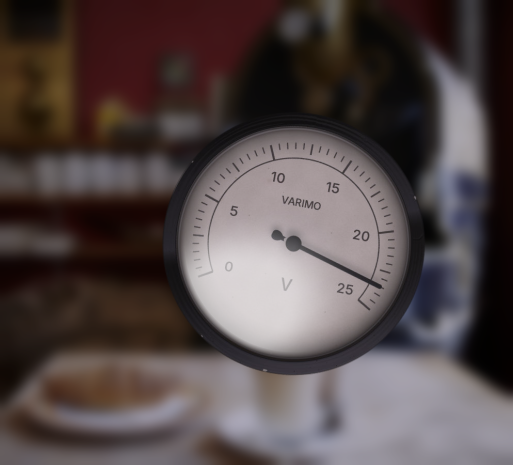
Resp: 23.5 V
